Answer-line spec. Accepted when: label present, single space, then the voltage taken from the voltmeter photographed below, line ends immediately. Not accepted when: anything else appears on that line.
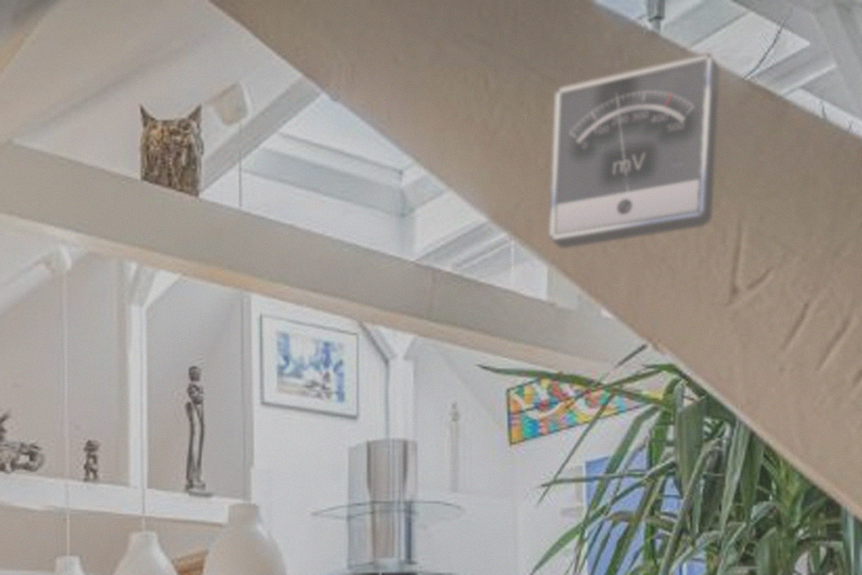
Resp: 200 mV
